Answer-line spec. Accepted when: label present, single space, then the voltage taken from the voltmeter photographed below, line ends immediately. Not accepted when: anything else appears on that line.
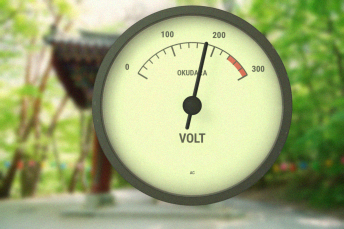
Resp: 180 V
